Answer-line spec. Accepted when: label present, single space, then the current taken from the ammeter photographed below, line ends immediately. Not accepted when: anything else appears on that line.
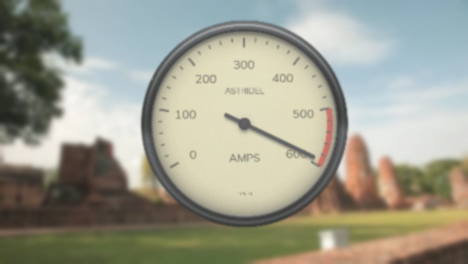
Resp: 590 A
